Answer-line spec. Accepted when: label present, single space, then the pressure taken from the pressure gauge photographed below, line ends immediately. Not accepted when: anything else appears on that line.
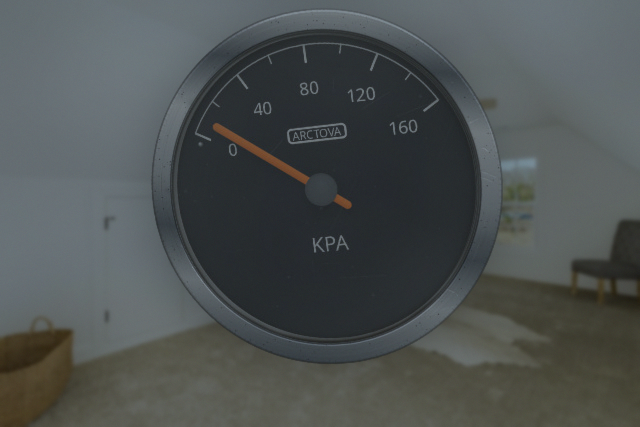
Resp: 10 kPa
